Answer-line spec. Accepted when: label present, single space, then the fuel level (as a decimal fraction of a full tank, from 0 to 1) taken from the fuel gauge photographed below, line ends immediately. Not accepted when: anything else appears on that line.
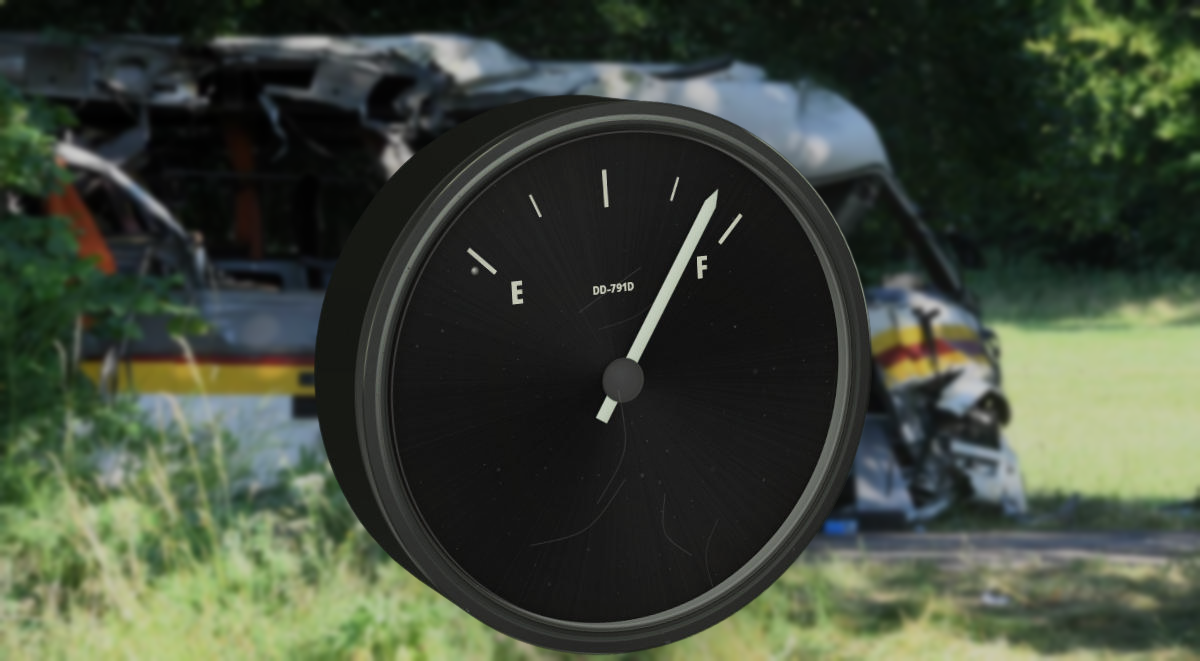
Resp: 0.875
